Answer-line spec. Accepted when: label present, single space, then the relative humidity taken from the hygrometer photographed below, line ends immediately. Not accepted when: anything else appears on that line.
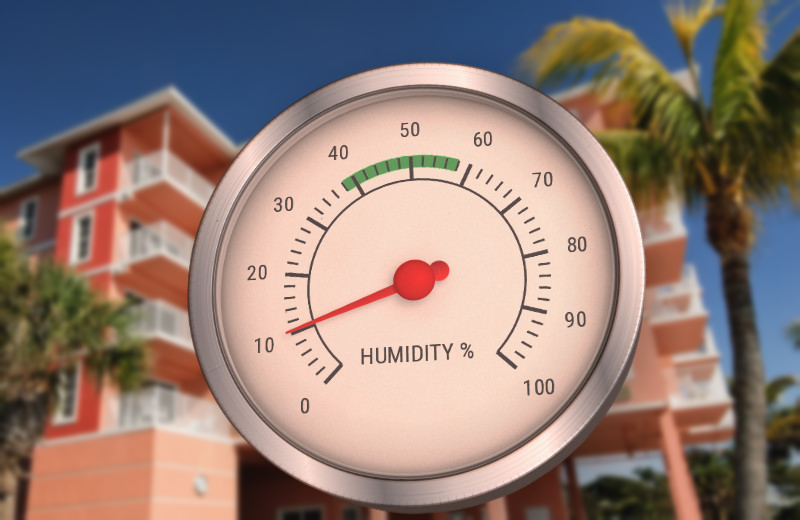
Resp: 10 %
